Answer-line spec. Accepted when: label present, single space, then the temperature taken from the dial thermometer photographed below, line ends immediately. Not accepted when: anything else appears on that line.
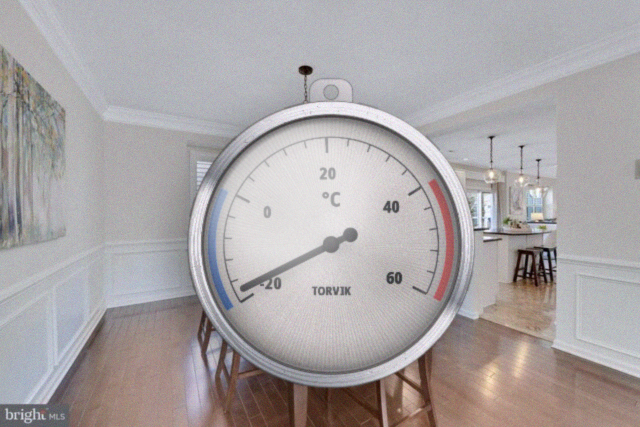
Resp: -18 °C
